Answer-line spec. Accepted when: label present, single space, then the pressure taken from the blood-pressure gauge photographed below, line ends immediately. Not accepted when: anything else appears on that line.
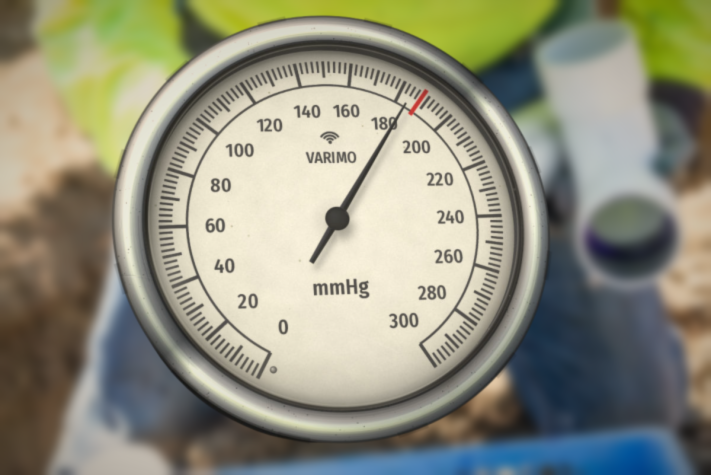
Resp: 184 mmHg
